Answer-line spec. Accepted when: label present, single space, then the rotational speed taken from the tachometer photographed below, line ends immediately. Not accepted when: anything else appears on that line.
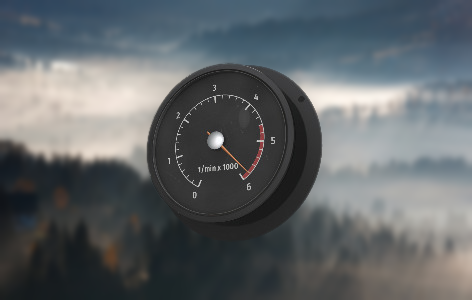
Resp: 5800 rpm
